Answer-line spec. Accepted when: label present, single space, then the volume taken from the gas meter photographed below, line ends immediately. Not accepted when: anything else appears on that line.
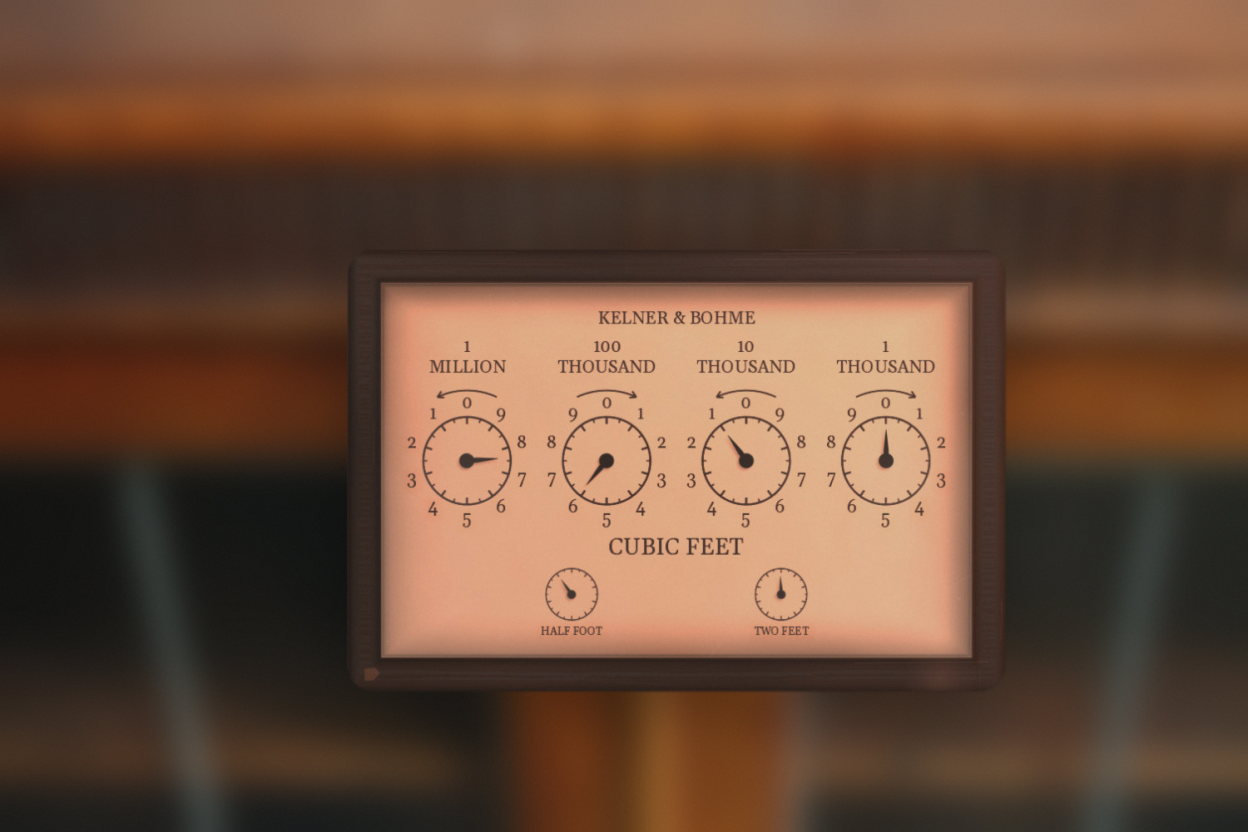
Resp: 761000 ft³
